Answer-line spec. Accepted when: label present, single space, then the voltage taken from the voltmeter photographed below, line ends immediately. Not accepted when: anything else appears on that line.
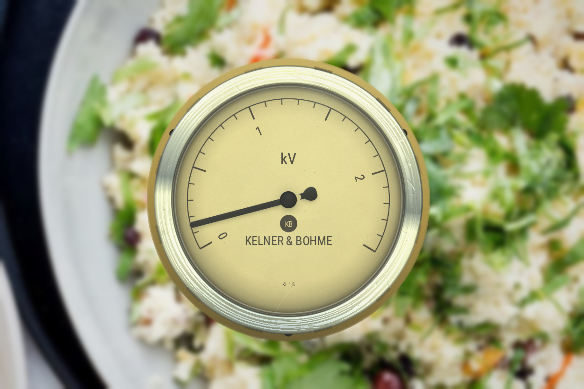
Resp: 0.15 kV
